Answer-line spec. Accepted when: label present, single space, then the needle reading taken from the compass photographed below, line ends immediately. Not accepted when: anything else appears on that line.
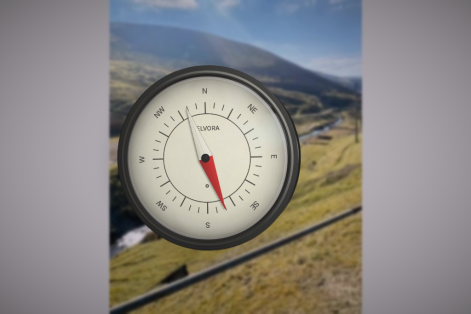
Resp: 160 °
